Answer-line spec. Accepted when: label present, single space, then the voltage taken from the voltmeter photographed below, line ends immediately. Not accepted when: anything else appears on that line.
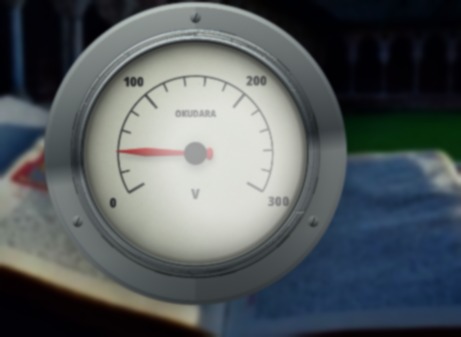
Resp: 40 V
